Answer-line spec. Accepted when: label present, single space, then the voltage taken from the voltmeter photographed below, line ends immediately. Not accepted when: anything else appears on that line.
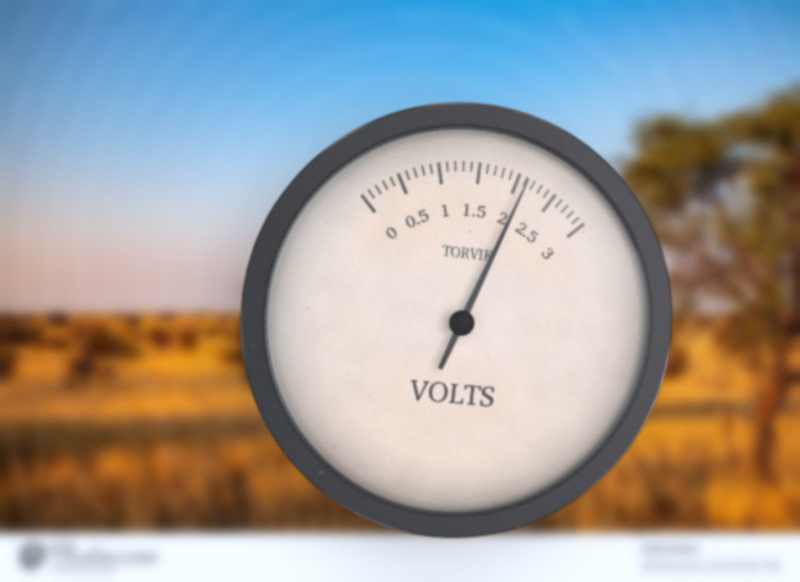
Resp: 2.1 V
